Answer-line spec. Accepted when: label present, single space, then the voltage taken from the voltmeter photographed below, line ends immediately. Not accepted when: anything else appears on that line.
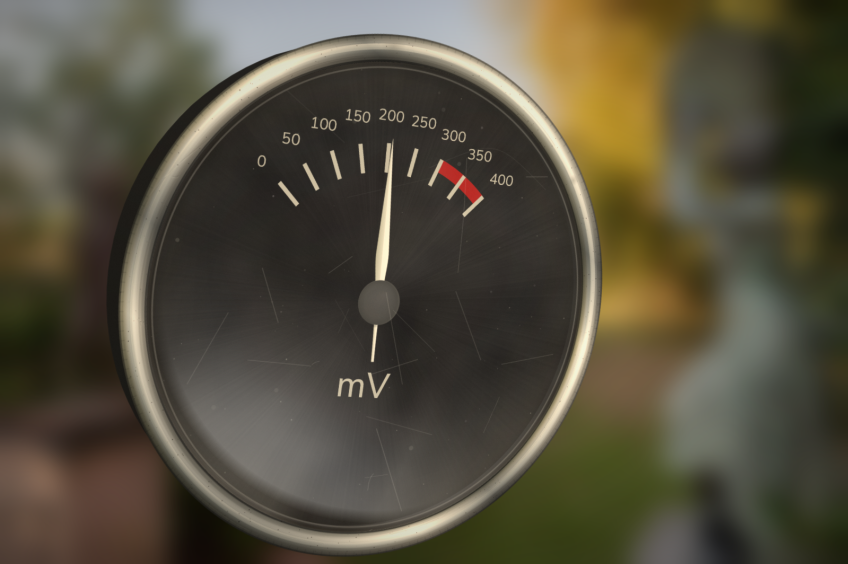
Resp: 200 mV
